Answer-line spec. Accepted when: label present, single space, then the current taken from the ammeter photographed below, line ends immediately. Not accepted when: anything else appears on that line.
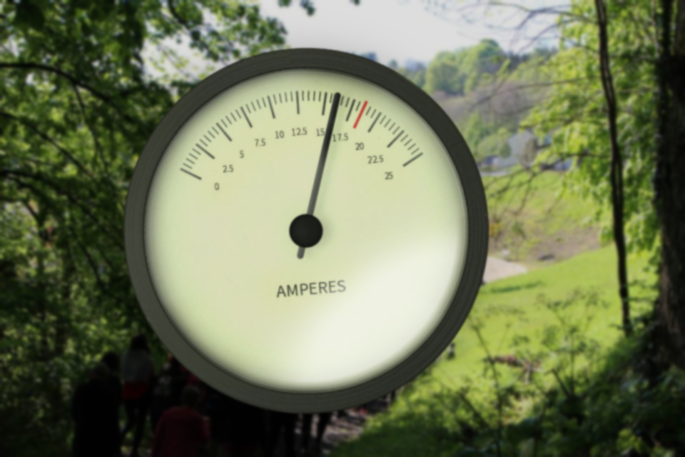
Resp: 16 A
